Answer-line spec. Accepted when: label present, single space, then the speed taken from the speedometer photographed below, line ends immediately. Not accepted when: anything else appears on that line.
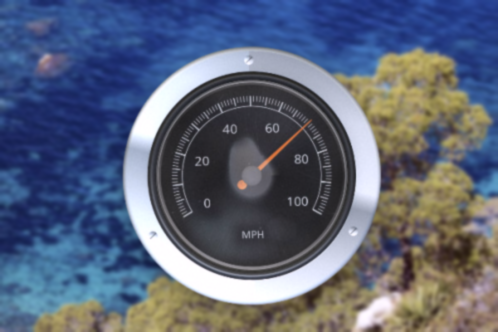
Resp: 70 mph
